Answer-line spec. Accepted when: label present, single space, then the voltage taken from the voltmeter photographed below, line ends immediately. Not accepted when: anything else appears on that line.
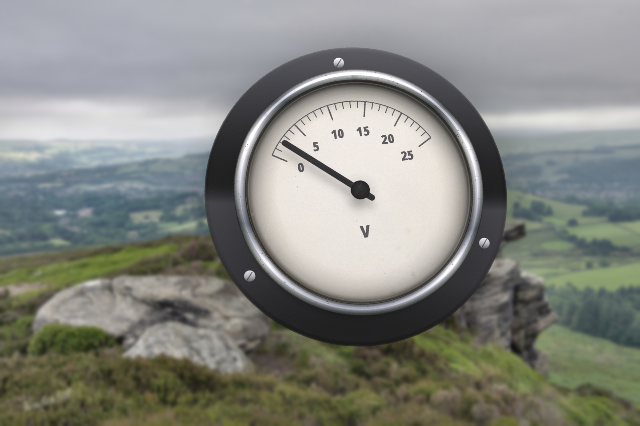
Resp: 2 V
